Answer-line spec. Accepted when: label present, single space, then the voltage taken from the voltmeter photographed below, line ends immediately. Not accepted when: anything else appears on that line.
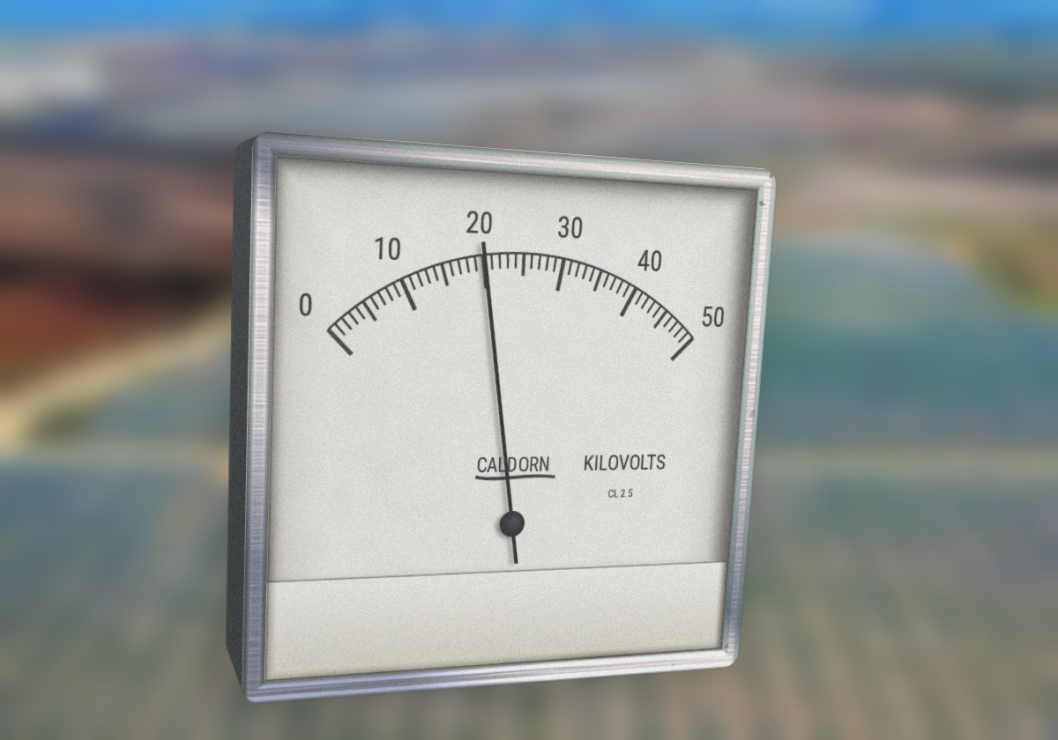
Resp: 20 kV
